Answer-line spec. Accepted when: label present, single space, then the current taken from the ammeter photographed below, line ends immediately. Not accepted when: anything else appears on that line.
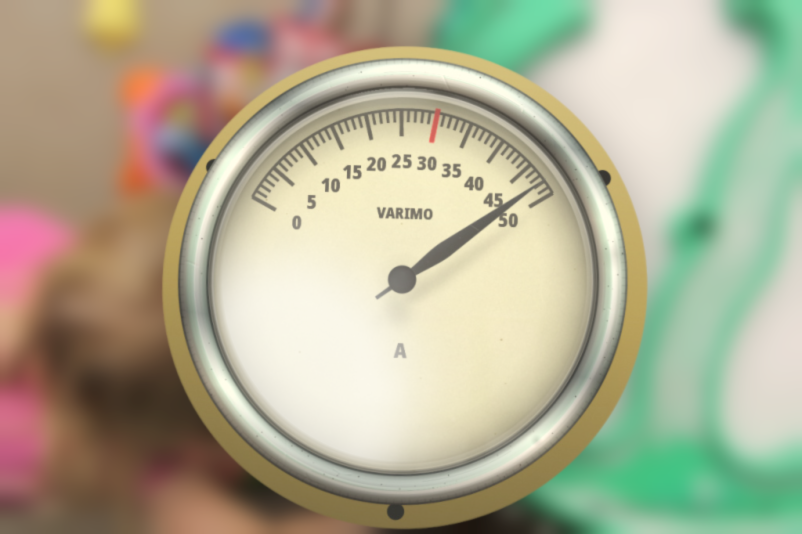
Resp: 48 A
